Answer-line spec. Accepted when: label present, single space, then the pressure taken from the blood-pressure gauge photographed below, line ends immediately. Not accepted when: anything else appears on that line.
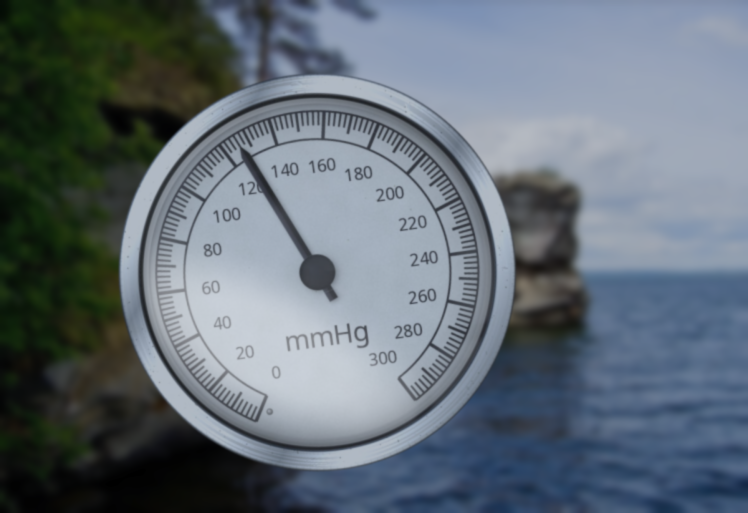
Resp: 126 mmHg
